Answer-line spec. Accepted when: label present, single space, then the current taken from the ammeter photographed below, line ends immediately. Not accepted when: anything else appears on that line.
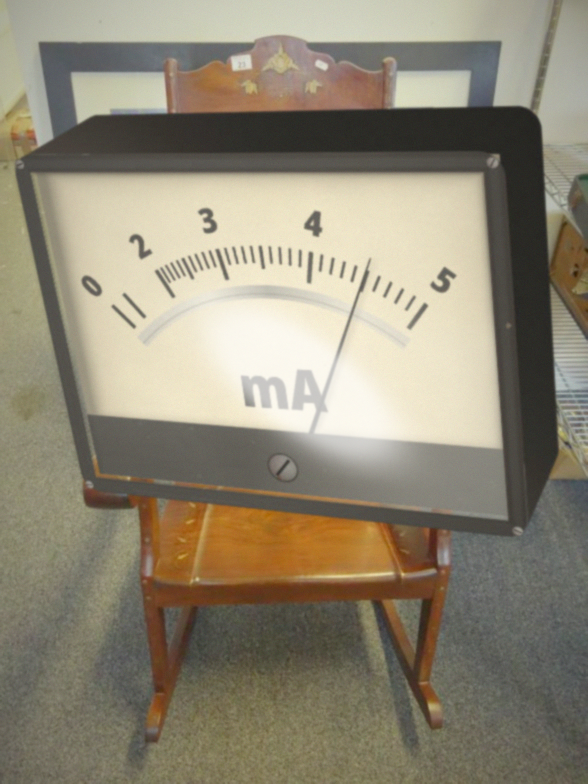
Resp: 4.5 mA
